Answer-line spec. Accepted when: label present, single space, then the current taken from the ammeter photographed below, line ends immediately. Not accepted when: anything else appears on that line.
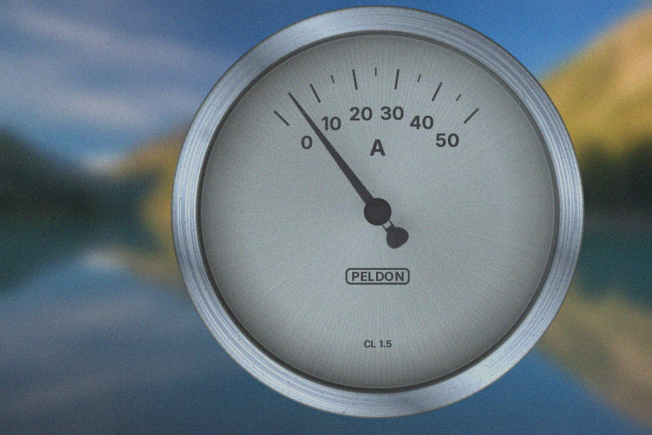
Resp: 5 A
